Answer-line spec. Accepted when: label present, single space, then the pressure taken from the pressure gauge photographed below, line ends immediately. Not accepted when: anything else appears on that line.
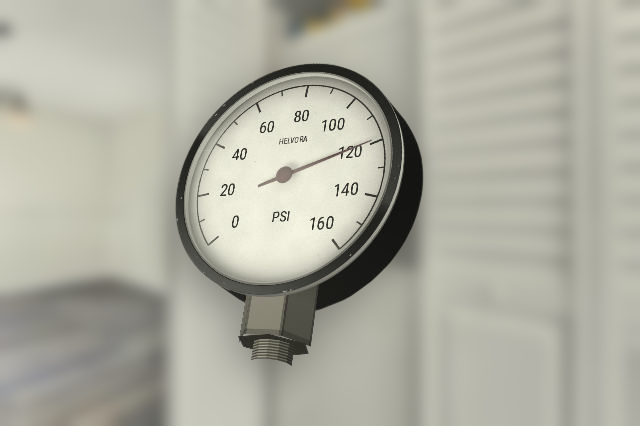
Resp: 120 psi
